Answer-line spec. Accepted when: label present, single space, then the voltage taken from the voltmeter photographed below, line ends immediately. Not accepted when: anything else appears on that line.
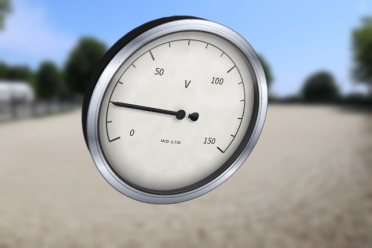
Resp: 20 V
